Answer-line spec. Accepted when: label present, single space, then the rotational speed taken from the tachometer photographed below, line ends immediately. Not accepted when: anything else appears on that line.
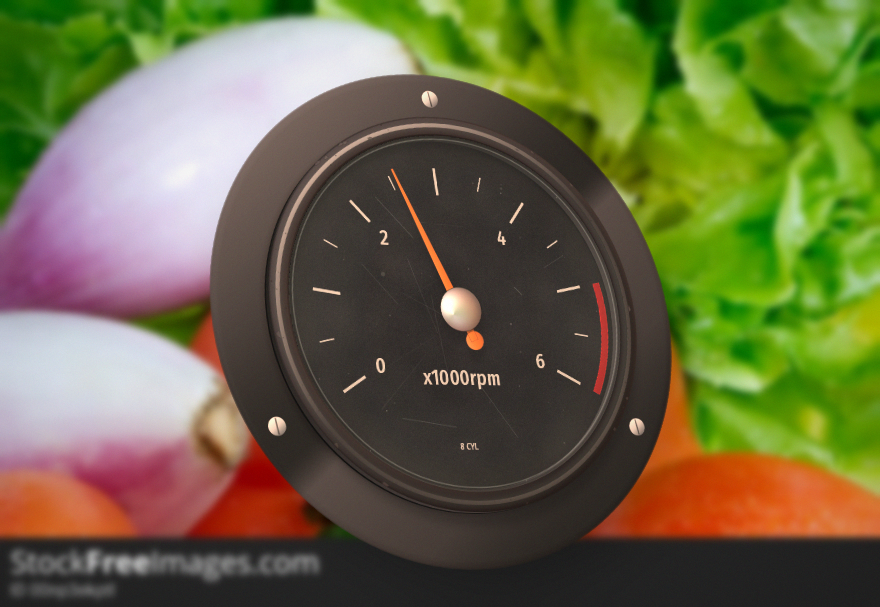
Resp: 2500 rpm
